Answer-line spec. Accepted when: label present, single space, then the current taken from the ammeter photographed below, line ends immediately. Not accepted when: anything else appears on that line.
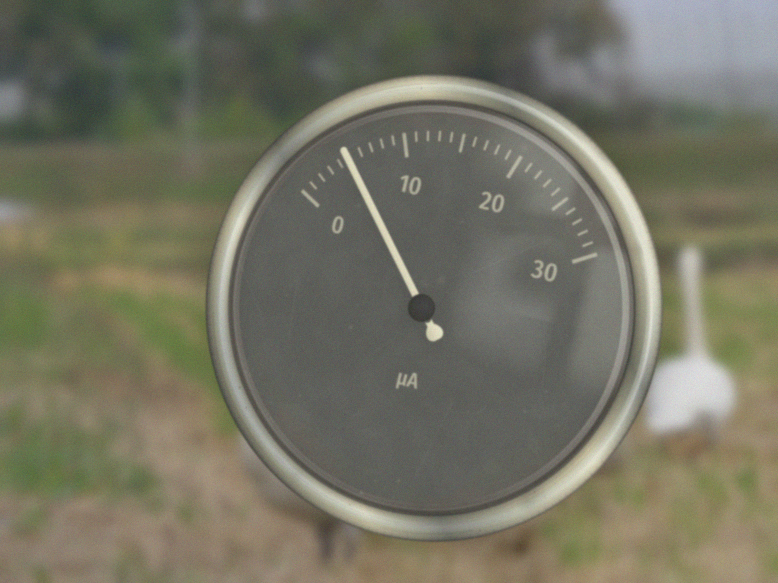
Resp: 5 µA
